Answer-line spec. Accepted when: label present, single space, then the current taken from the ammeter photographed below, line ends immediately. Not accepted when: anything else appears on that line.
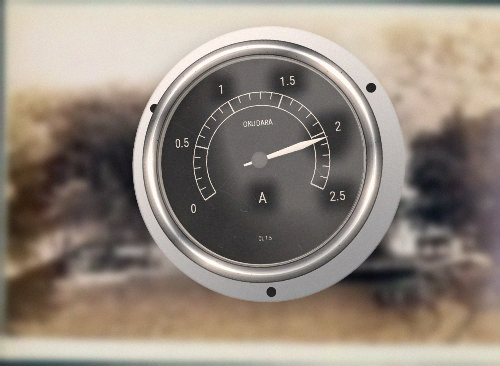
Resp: 2.05 A
